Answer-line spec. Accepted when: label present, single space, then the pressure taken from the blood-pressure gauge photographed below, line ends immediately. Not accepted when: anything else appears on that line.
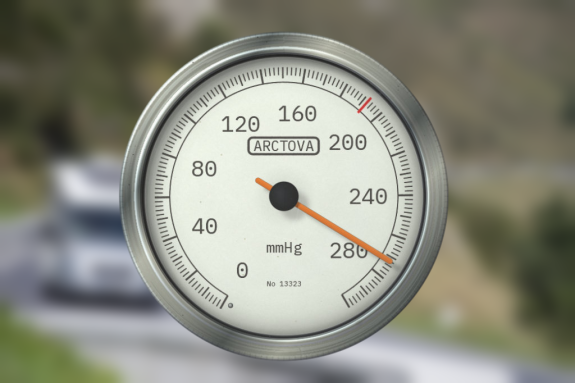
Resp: 272 mmHg
